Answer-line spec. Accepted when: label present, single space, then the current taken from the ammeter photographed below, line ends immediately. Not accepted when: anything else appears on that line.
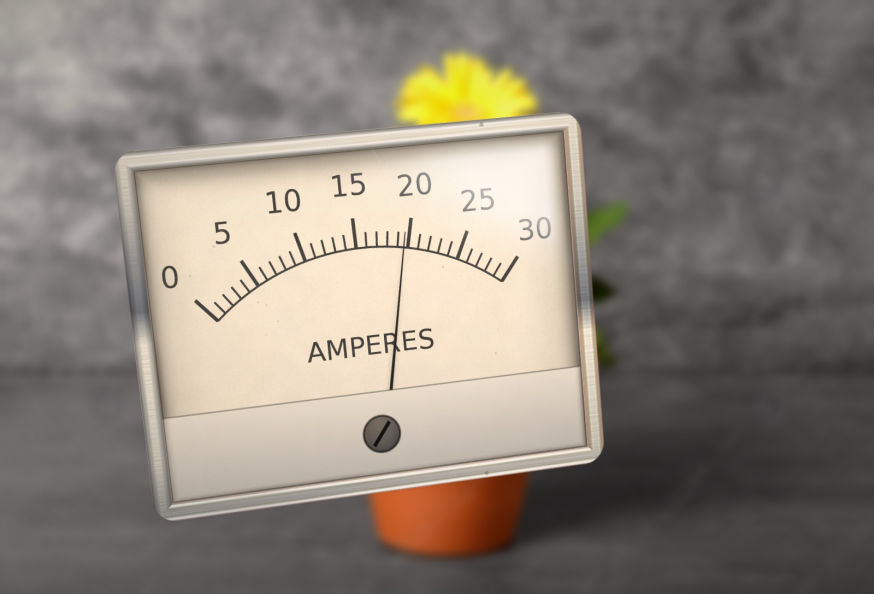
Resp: 19.5 A
